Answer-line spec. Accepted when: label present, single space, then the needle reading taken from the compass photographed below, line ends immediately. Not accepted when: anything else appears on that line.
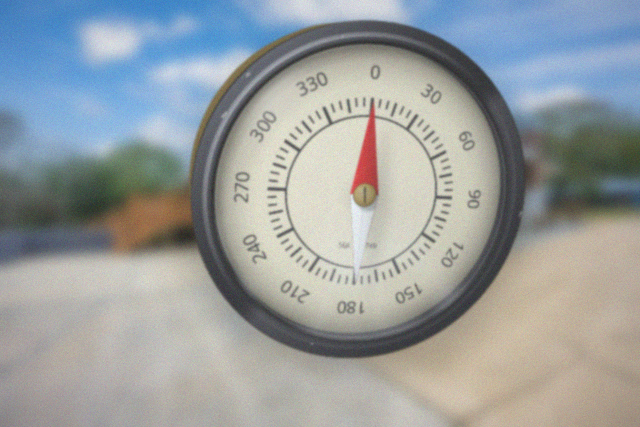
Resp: 0 °
